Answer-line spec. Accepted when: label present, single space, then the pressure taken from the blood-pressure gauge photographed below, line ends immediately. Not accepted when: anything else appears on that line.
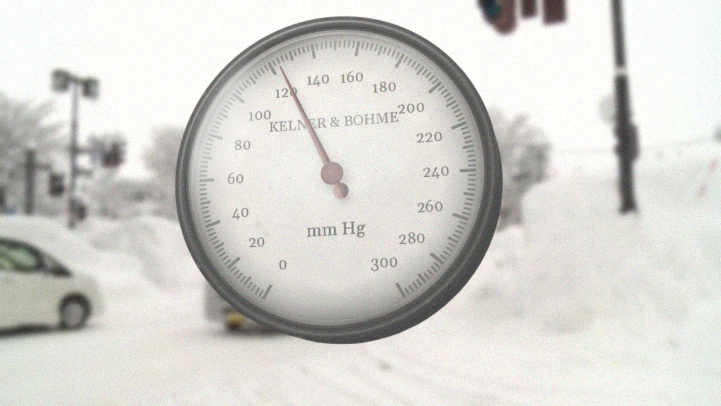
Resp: 124 mmHg
